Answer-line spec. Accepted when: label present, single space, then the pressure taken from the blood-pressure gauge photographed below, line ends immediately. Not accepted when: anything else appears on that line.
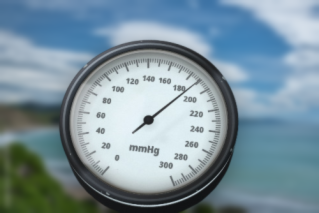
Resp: 190 mmHg
